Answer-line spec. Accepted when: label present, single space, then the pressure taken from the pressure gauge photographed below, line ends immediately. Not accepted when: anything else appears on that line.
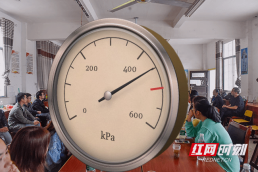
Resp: 450 kPa
